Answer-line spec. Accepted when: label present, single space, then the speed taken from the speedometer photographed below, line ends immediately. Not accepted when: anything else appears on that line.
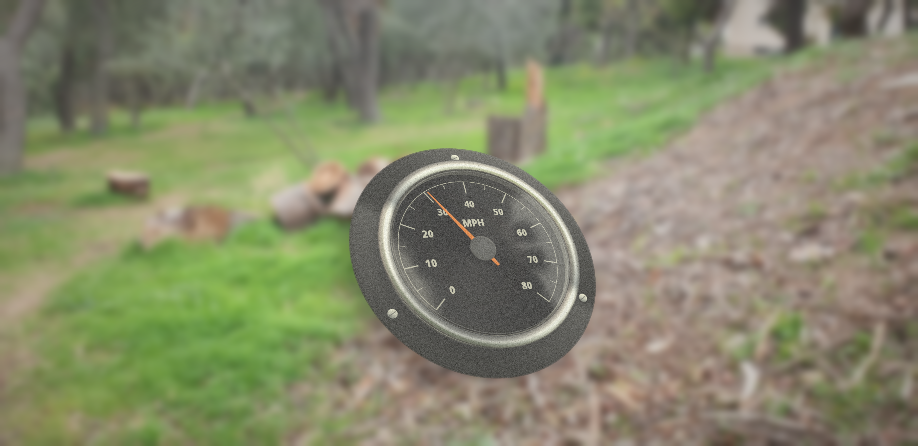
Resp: 30 mph
